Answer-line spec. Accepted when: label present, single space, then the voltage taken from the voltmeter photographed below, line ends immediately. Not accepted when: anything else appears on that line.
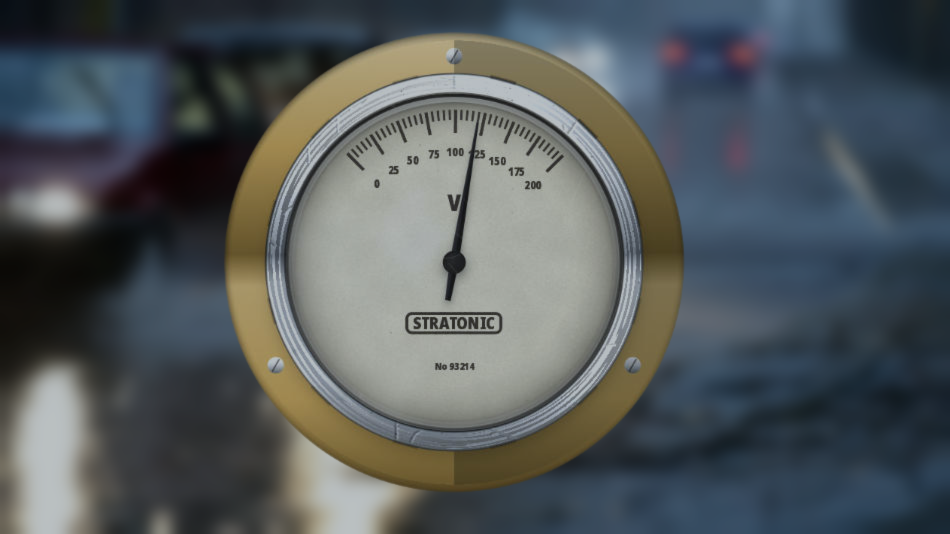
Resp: 120 V
